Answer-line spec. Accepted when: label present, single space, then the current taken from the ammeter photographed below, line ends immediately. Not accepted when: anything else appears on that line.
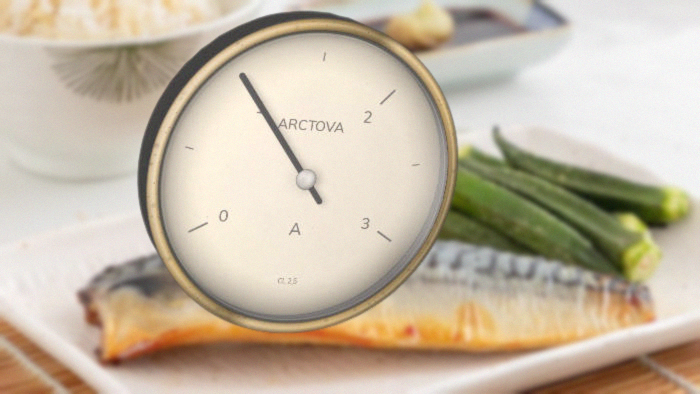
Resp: 1 A
